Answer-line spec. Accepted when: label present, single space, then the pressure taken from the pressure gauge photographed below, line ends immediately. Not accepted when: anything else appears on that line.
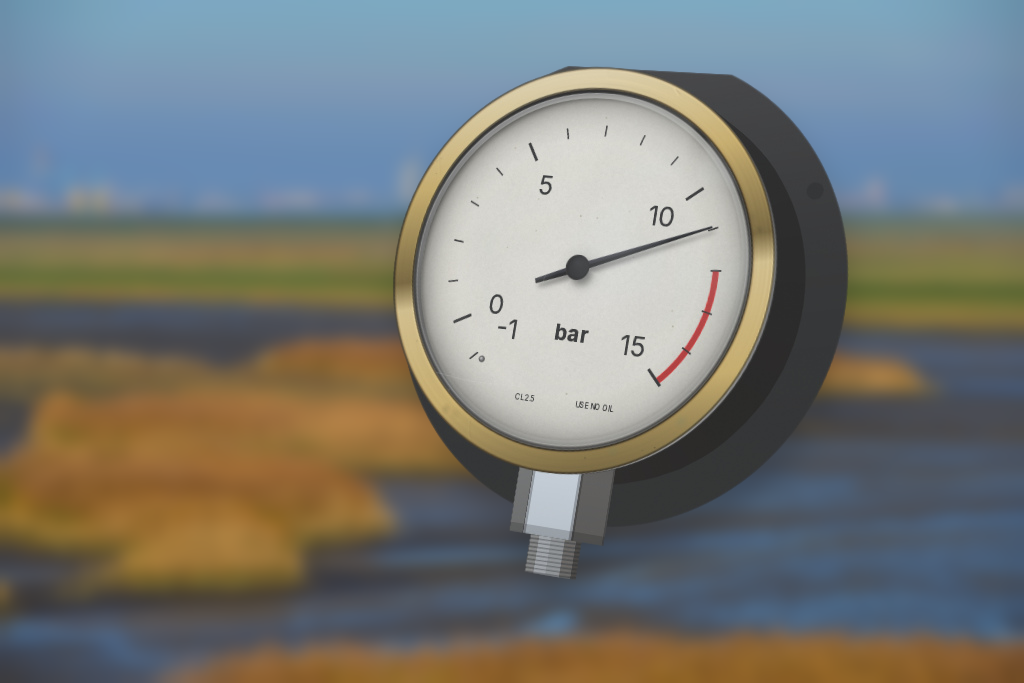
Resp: 11 bar
